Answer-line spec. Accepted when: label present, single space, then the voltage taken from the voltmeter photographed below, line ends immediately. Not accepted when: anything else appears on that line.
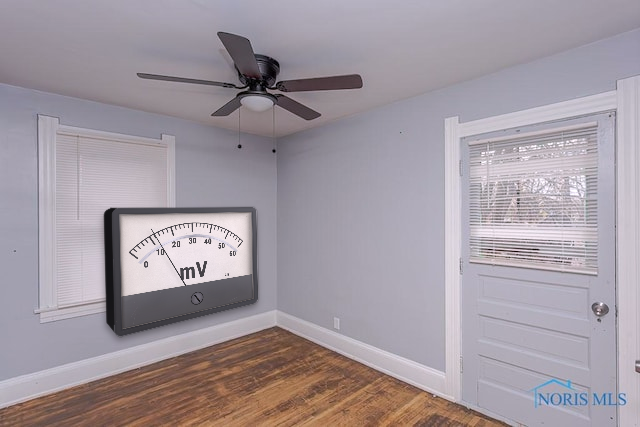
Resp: 12 mV
